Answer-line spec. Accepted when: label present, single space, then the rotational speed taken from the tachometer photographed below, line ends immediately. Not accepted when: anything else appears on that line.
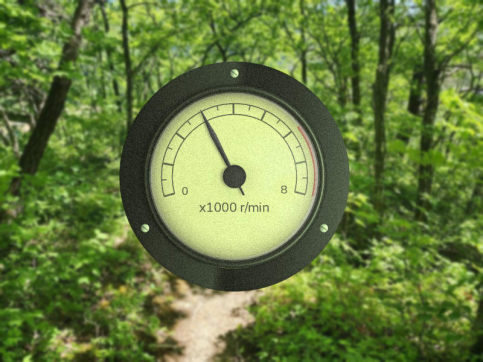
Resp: 3000 rpm
